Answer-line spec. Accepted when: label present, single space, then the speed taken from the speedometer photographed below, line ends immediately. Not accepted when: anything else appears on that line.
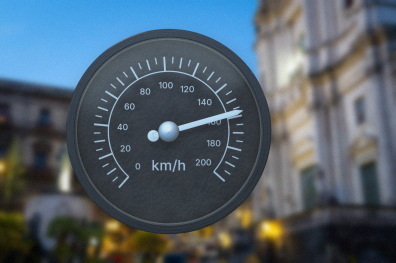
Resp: 157.5 km/h
